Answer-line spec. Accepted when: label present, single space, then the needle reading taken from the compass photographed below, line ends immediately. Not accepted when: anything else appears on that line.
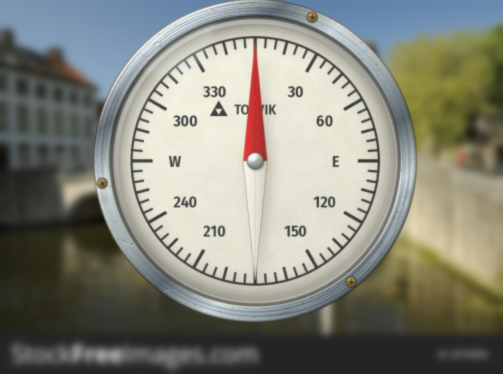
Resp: 0 °
